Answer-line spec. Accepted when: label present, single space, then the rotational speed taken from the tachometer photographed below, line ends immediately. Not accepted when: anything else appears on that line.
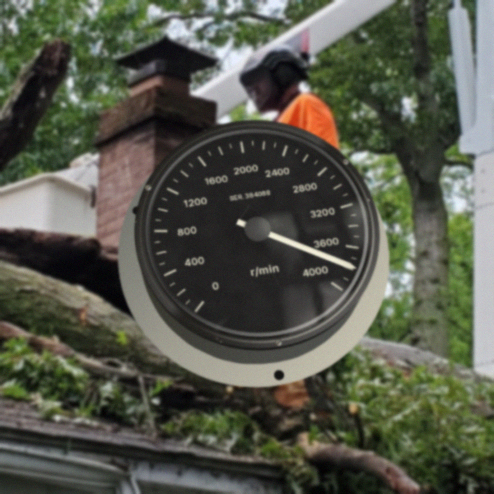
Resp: 3800 rpm
